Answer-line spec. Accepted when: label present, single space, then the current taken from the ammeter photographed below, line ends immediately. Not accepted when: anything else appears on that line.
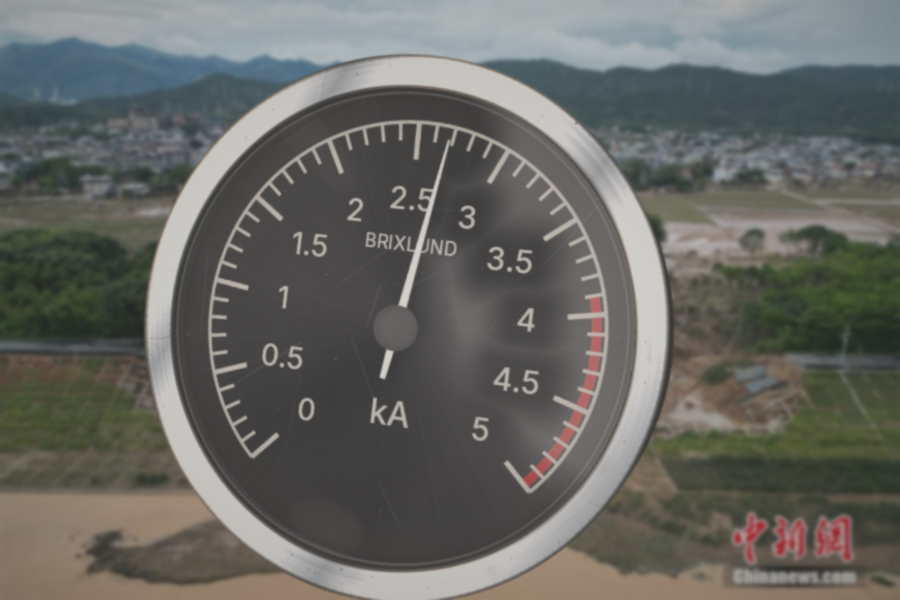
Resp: 2.7 kA
